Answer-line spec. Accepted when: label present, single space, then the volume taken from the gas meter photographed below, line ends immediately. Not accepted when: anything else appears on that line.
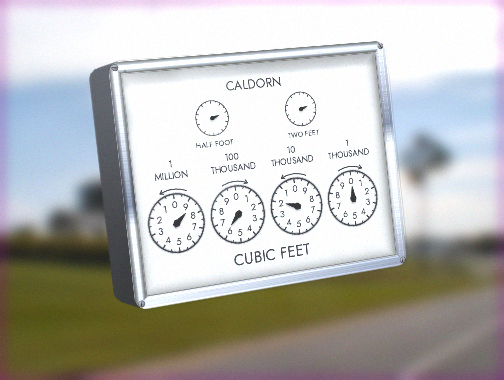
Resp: 862000 ft³
